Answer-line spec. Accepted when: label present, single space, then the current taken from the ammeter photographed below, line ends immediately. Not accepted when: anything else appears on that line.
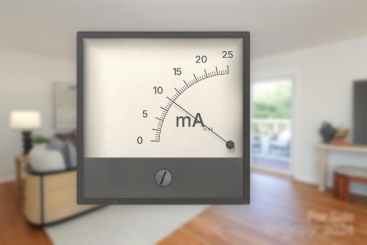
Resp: 10 mA
